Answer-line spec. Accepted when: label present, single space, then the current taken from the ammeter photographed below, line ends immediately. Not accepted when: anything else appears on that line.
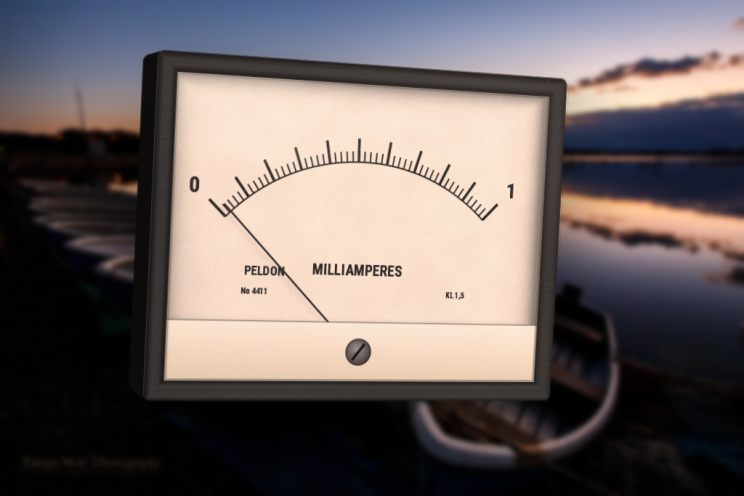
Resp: 0.02 mA
